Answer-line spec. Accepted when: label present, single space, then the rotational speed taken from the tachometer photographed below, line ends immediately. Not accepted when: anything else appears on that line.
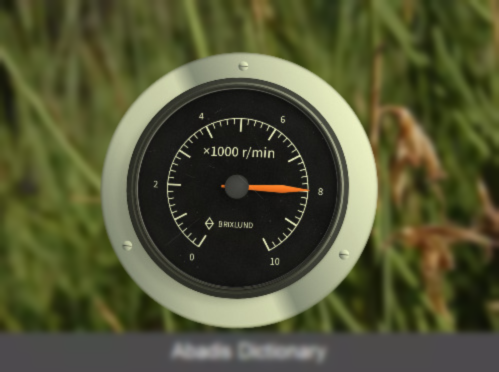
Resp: 8000 rpm
